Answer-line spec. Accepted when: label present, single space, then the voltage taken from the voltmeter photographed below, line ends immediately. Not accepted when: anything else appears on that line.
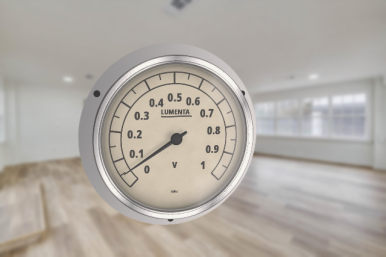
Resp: 0.05 V
